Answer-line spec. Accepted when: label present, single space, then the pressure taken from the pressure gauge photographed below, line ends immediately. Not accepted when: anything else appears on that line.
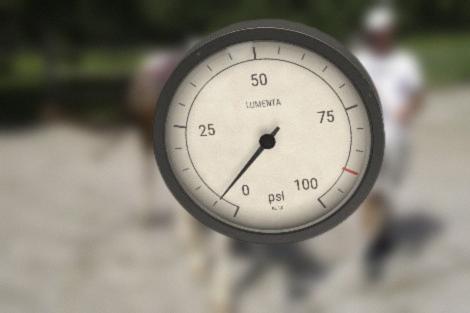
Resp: 5 psi
